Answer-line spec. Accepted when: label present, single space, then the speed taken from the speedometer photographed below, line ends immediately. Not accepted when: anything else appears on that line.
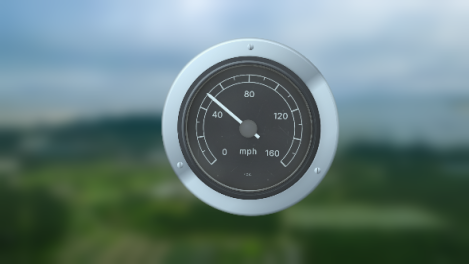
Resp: 50 mph
